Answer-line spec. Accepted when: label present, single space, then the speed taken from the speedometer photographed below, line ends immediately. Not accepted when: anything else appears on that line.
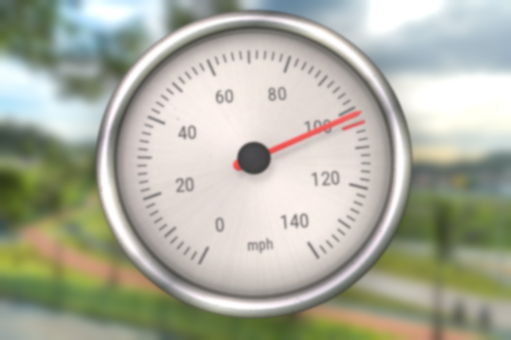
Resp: 102 mph
